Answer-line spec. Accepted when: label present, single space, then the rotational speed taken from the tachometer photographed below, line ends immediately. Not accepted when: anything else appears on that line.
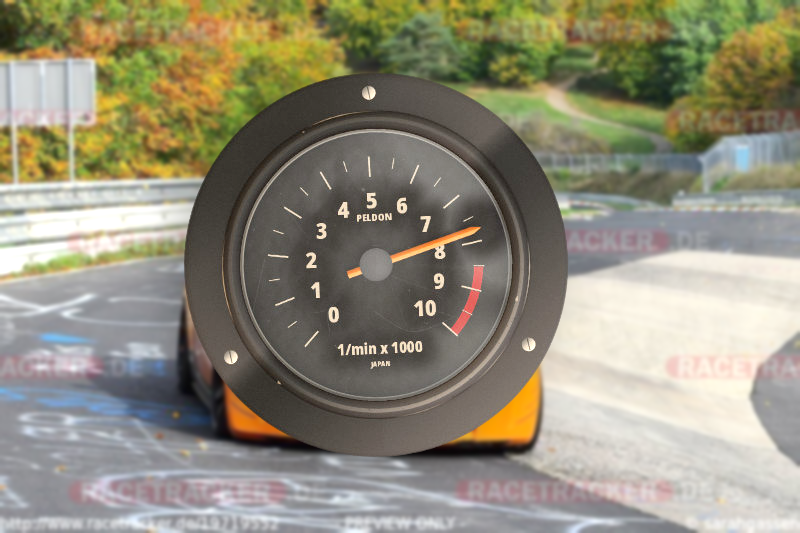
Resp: 7750 rpm
